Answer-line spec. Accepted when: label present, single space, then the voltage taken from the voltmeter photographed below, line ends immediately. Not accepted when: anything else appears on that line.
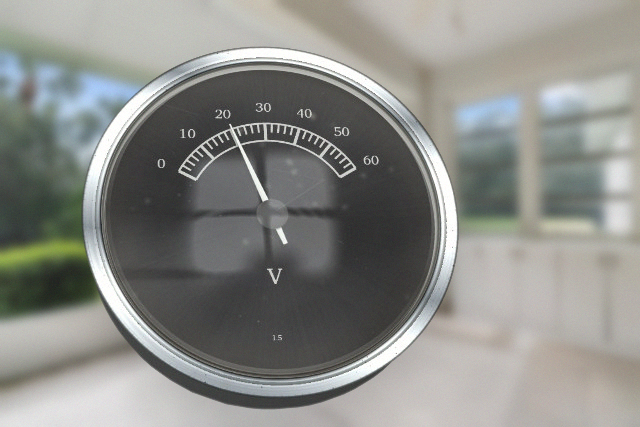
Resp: 20 V
